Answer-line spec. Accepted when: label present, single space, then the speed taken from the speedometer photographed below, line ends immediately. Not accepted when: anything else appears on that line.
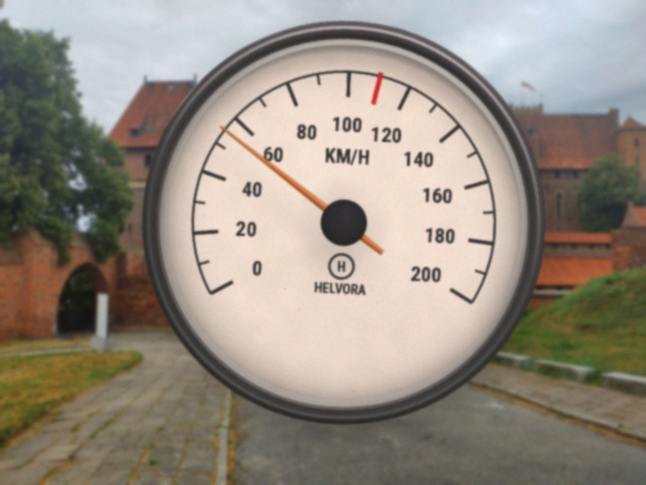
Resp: 55 km/h
